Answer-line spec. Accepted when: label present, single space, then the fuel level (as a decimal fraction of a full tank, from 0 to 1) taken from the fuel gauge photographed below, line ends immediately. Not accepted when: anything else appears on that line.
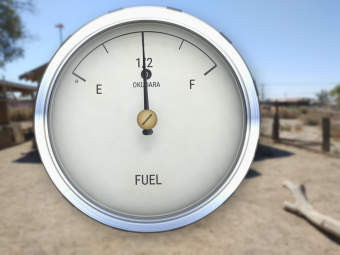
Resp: 0.5
